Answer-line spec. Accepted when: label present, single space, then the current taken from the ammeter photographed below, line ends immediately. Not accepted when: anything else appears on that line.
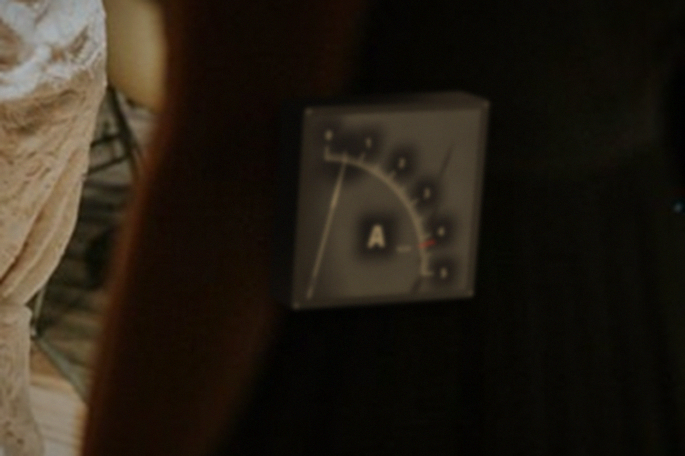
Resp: 0.5 A
